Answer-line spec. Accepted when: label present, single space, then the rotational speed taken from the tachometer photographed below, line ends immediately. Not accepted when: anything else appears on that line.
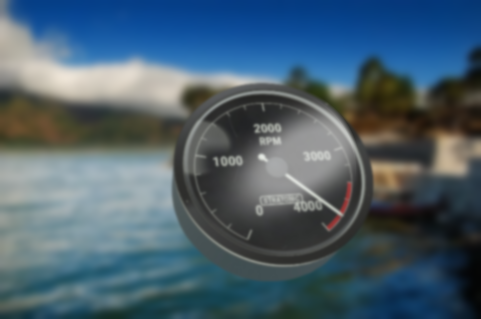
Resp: 3800 rpm
